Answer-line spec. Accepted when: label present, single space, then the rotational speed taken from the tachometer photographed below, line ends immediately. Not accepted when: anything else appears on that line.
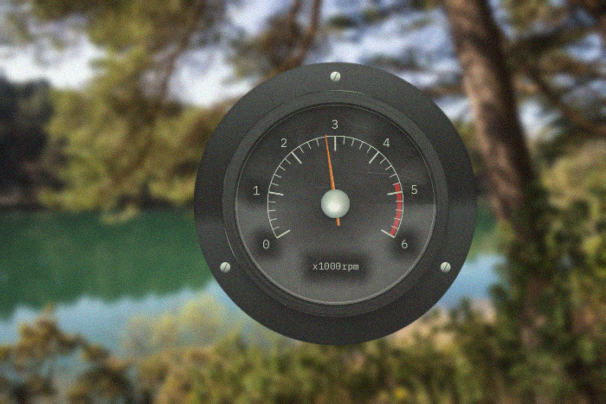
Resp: 2800 rpm
